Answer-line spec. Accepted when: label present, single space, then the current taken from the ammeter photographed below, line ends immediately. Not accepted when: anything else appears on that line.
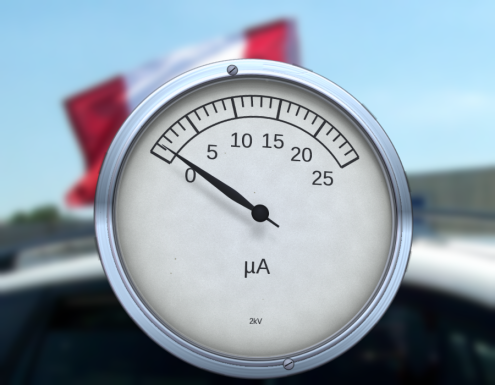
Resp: 1 µA
